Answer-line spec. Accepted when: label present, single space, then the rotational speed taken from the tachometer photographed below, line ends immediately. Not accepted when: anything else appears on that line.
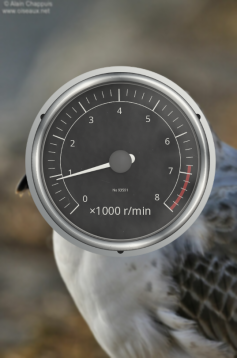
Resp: 900 rpm
